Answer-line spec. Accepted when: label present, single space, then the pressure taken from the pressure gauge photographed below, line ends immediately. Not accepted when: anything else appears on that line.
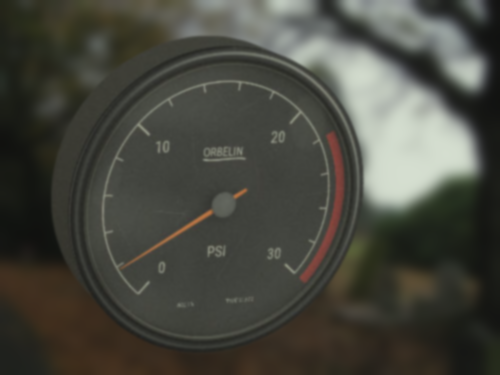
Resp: 2 psi
